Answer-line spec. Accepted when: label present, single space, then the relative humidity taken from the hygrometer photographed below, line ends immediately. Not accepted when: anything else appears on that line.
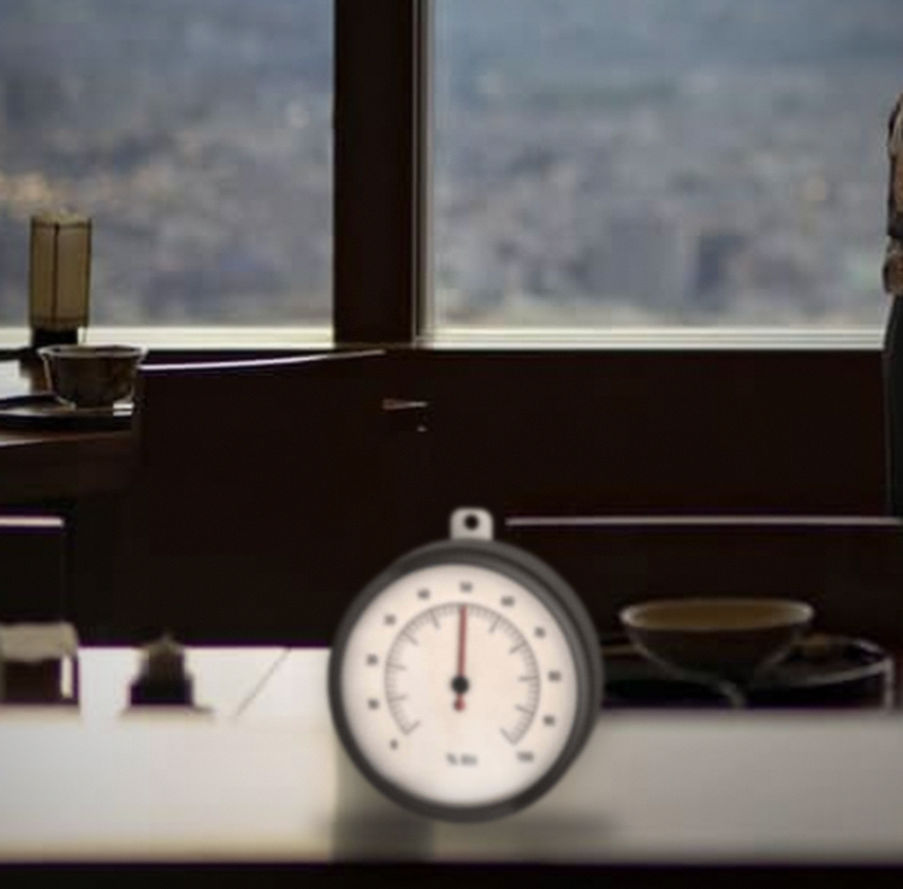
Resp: 50 %
